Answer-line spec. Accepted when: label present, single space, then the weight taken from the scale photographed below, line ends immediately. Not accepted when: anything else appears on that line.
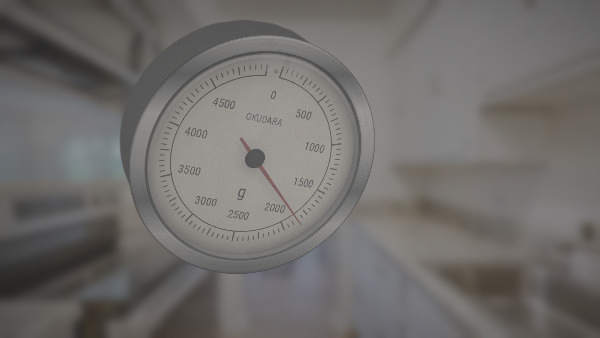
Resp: 1850 g
